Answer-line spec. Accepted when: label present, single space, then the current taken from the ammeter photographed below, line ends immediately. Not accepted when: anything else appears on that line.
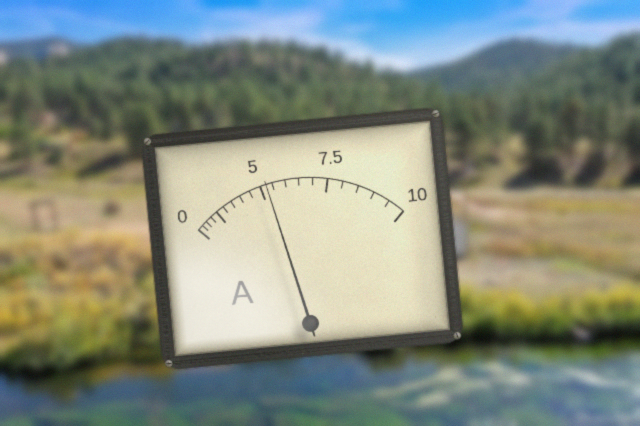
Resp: 5.25 A
